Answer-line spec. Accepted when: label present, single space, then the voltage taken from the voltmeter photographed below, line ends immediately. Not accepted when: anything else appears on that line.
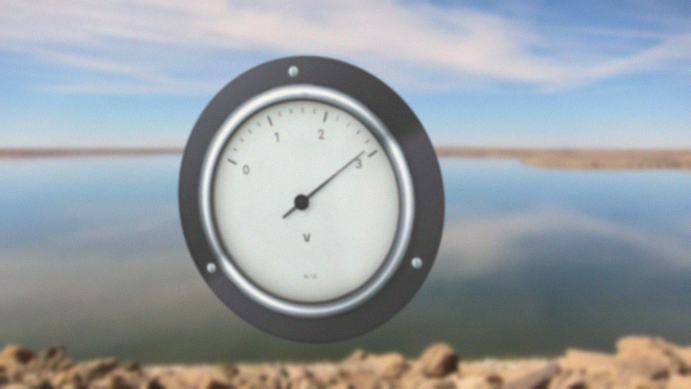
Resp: 2.9 V
